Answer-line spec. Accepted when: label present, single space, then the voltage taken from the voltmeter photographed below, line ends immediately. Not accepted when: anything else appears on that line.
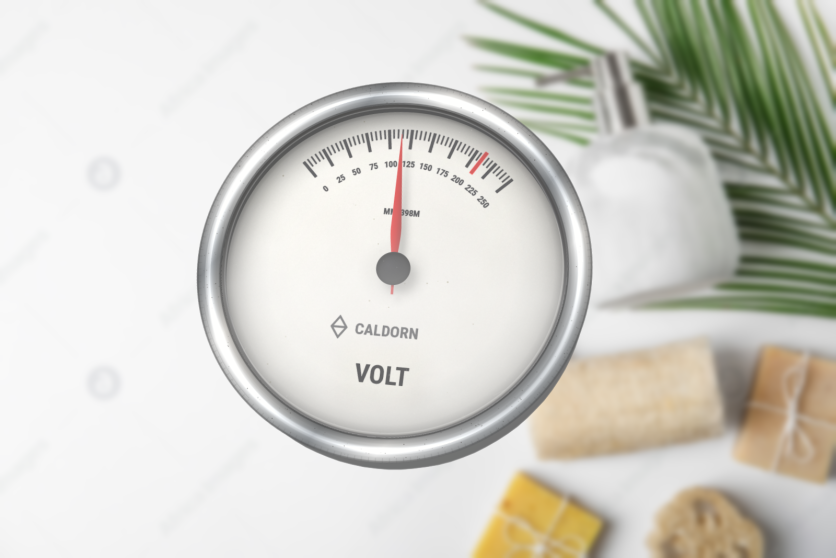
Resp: 115 V
